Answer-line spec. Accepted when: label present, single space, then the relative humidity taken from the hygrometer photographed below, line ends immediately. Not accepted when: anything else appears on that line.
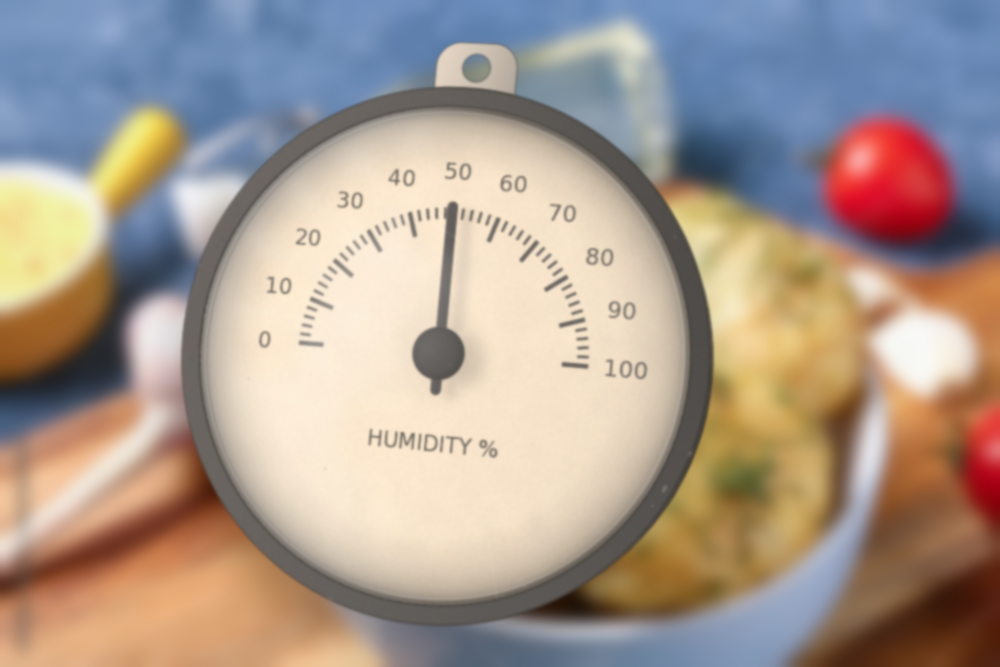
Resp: 50 %
